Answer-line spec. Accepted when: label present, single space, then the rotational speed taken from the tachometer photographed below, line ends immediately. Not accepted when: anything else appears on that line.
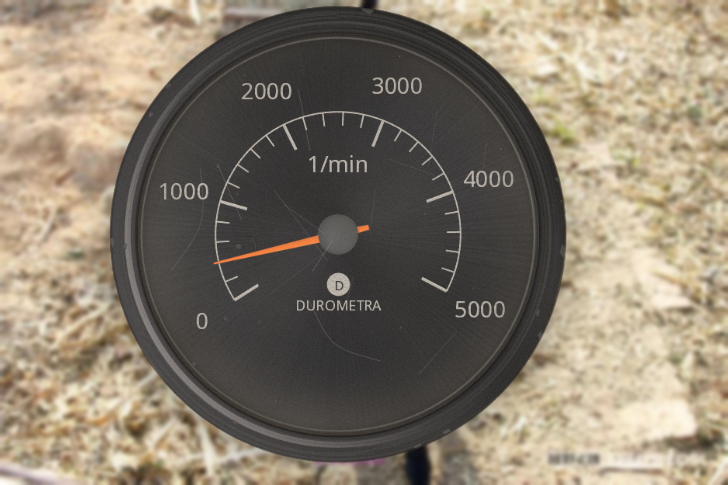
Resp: 400 rpm
